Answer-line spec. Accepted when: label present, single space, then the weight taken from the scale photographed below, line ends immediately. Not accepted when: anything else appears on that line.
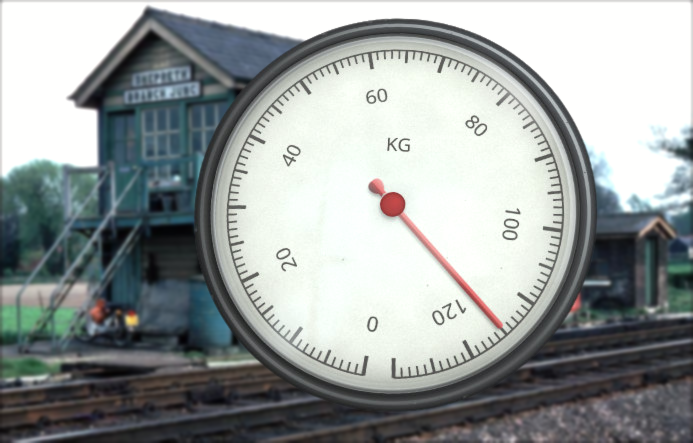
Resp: 115 kg
